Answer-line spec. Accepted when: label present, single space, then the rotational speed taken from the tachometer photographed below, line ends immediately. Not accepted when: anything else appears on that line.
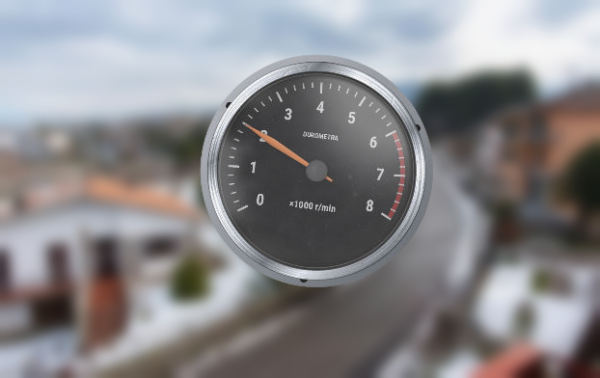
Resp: 2000 rpm
